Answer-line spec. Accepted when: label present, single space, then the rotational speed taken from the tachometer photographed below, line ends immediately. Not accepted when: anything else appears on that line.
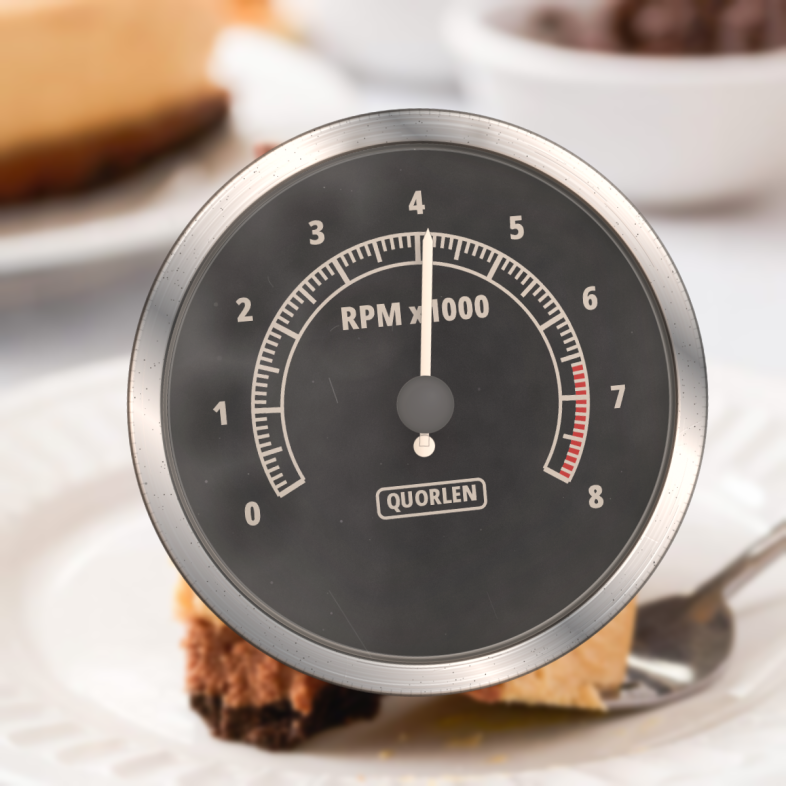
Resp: 4100 rpm
